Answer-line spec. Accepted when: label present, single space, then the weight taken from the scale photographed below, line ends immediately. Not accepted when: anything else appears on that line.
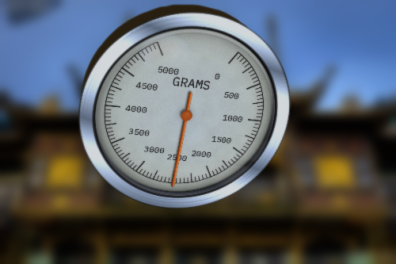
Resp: 2500 g
